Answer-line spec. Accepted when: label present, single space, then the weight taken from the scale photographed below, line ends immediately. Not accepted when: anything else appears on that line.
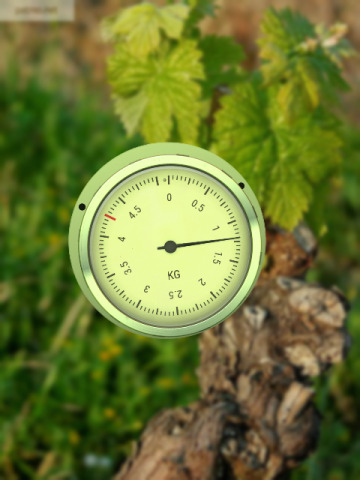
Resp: 1.2 kg
